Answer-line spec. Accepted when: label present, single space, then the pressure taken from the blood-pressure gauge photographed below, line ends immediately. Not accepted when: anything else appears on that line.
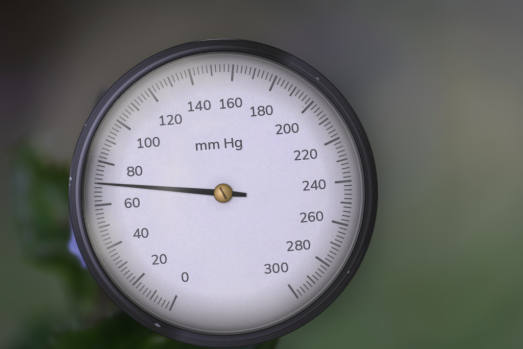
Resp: 70 mmHg
